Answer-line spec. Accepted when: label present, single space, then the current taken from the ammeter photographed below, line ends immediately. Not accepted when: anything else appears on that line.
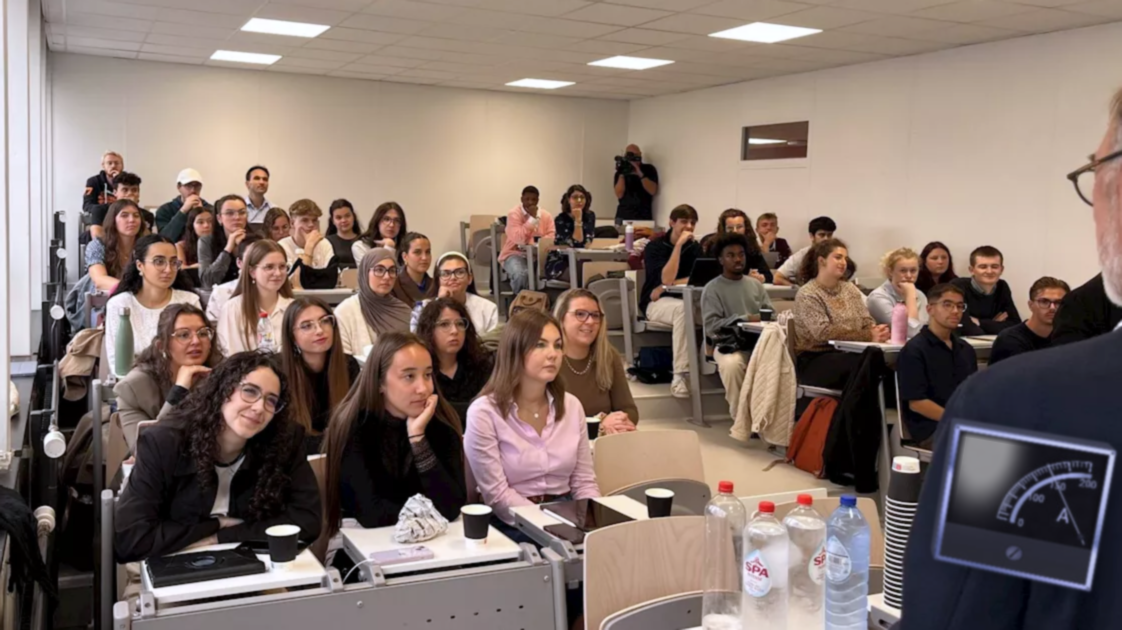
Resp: 150 A
